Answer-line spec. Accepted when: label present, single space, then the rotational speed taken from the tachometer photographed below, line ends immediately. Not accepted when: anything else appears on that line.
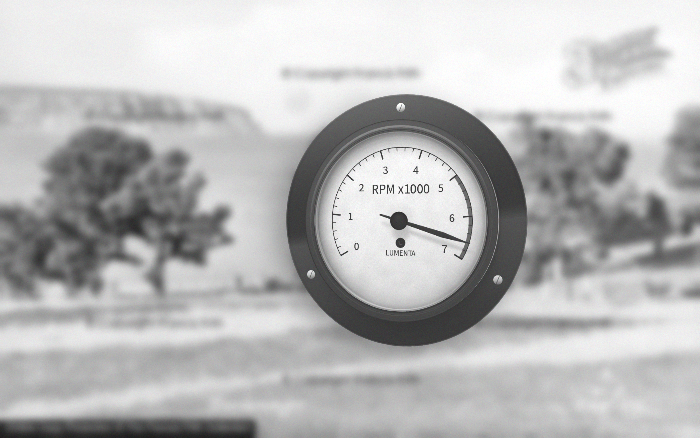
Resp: 6600 rpm
